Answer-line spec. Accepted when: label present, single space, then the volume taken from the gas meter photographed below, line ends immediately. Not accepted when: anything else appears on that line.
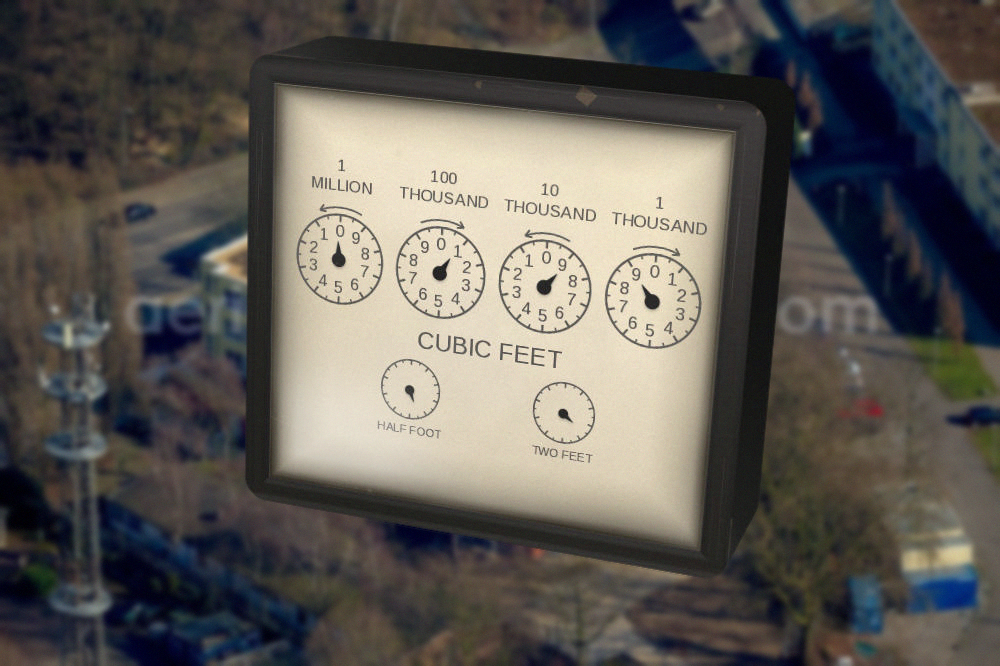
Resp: 8900 ft³
